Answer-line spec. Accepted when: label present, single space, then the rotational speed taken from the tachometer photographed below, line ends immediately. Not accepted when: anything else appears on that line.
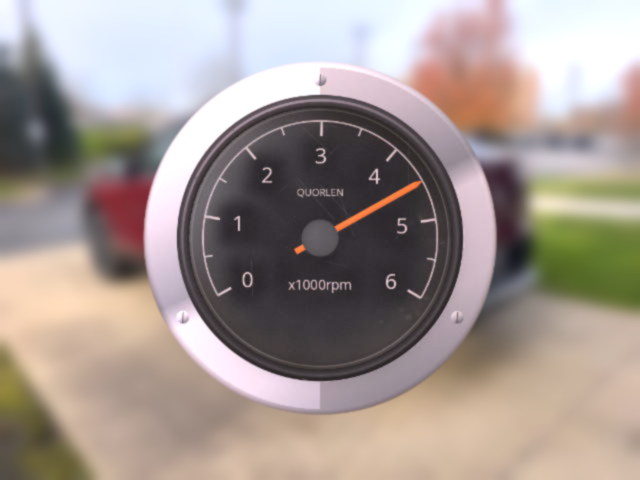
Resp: 4500 rpm
